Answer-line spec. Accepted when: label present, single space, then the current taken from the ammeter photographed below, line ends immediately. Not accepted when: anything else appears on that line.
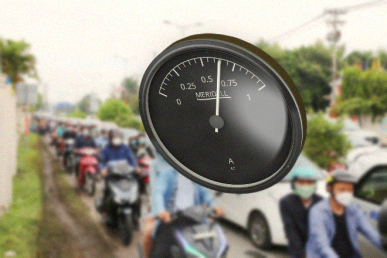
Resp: 0.65 A
